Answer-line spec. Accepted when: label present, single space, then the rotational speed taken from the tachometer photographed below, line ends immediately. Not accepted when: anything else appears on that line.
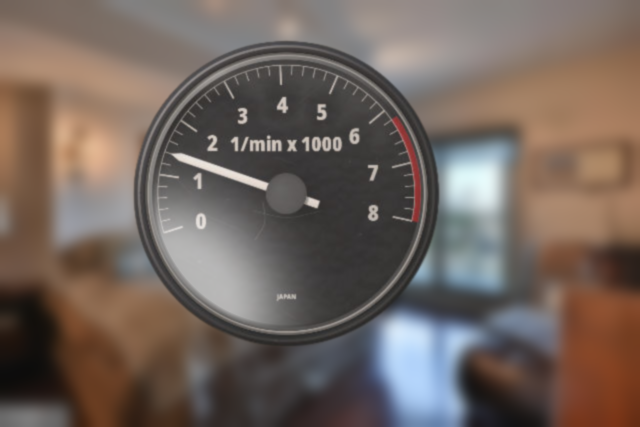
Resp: 1400 rpm
